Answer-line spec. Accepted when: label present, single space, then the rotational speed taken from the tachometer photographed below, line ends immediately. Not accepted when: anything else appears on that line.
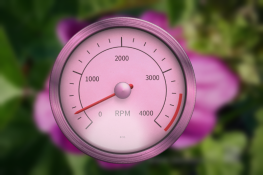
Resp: 300 rpm
